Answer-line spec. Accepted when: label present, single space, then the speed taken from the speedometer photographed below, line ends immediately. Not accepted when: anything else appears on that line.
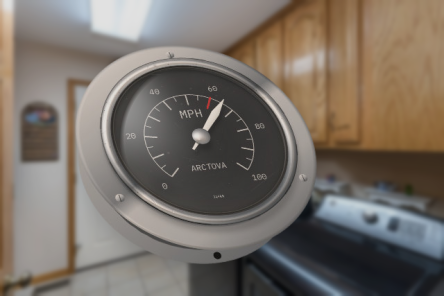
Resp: 65 mph
